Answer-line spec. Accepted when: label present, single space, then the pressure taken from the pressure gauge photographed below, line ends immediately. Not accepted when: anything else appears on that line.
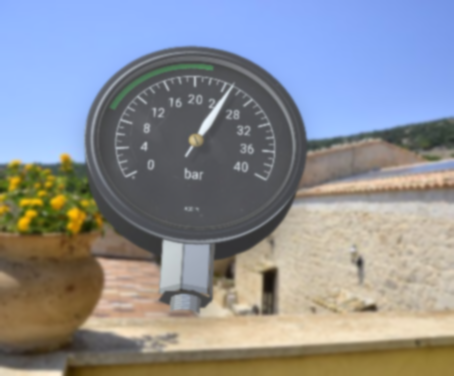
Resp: 25 bar
